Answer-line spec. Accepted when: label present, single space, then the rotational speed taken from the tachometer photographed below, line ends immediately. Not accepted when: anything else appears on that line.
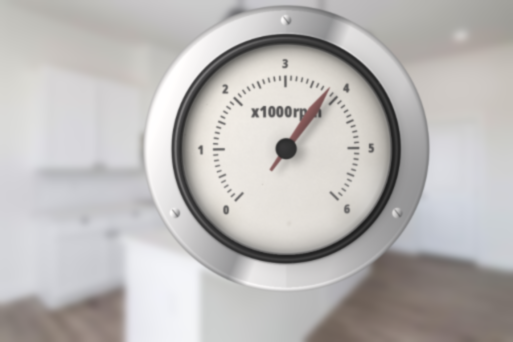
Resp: 3800 rpm
